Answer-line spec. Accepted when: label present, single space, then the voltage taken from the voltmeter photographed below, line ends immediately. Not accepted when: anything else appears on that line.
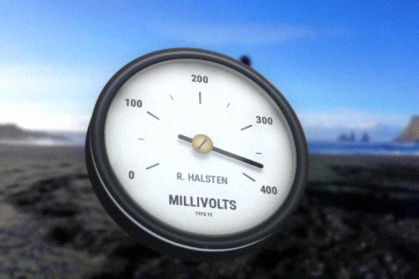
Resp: 375 mV
